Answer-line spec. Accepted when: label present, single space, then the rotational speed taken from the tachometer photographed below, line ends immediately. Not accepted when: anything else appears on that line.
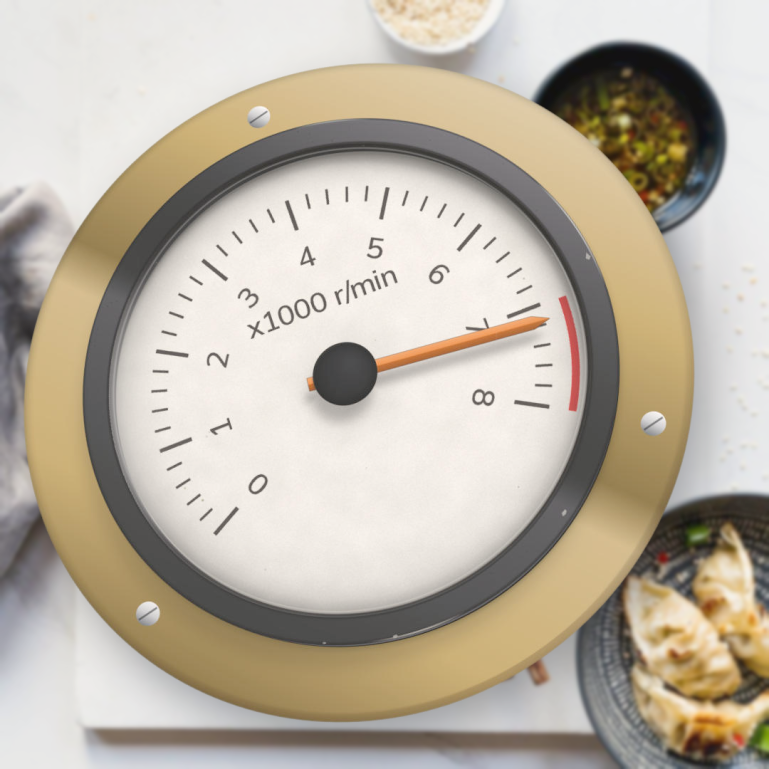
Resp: 7200 rpm
